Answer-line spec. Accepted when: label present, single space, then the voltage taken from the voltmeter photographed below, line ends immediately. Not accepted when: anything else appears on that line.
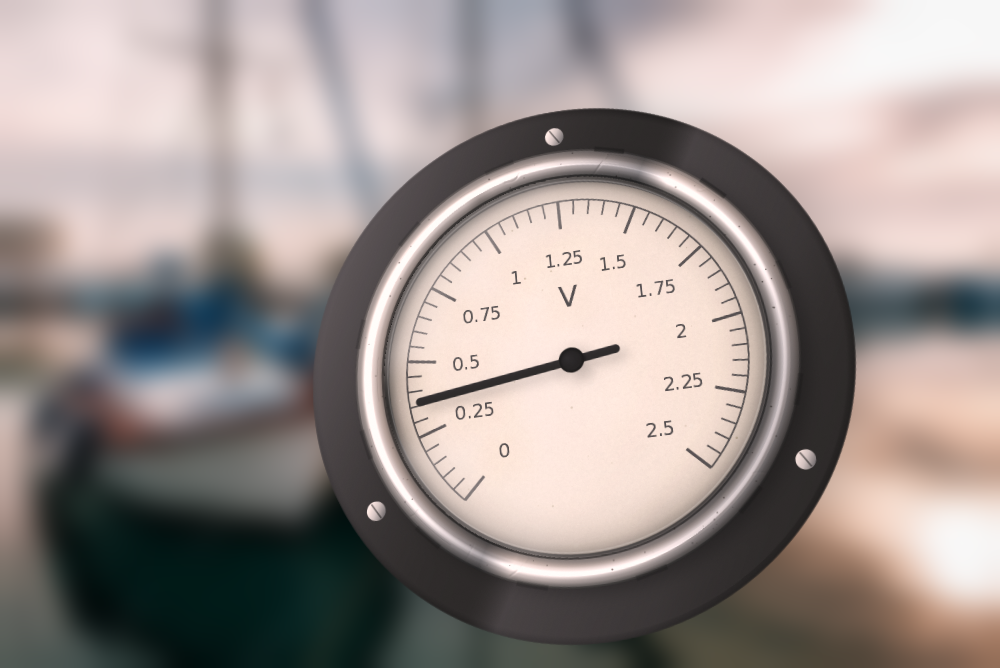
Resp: 0.35 V
